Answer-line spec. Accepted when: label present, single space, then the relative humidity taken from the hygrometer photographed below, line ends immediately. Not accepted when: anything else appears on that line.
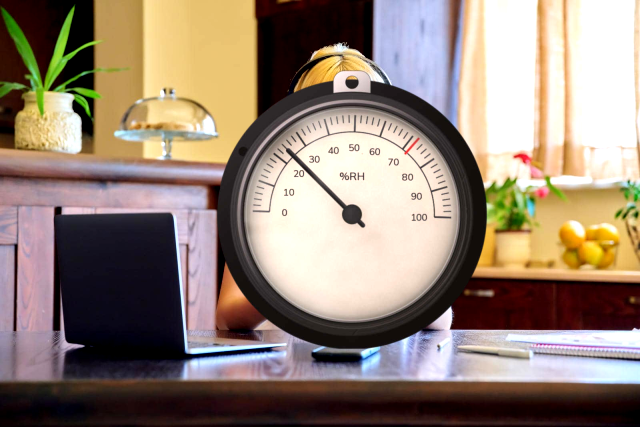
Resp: 24 %
